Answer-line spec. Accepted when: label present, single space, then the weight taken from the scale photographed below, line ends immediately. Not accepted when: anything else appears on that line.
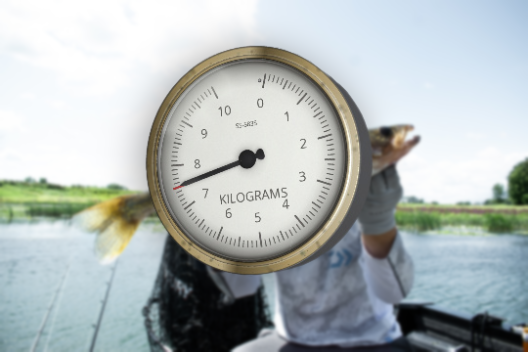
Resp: 7.5 kg
